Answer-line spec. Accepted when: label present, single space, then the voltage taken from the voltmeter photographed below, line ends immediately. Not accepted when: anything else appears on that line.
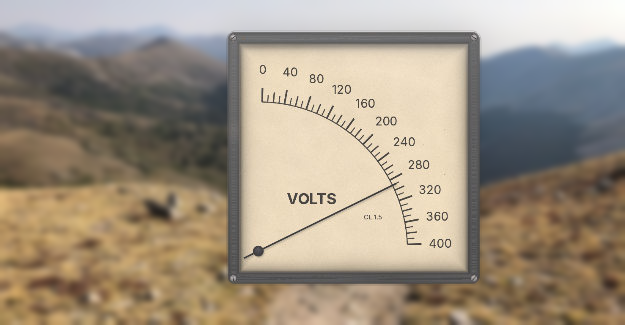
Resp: 290 V
